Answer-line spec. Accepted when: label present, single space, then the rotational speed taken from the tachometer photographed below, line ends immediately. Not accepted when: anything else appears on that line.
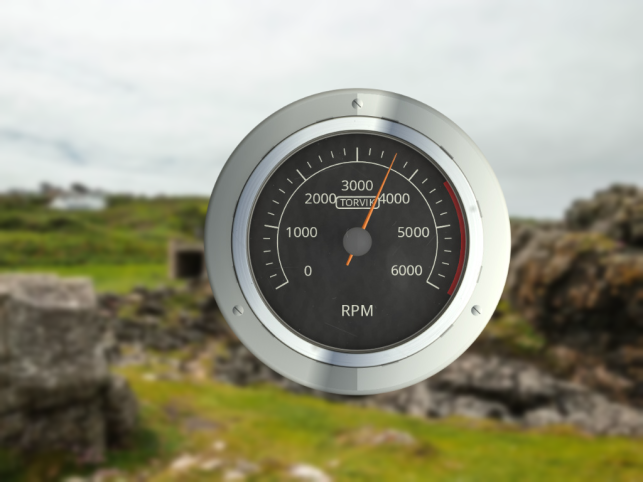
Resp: 3600 rpm
